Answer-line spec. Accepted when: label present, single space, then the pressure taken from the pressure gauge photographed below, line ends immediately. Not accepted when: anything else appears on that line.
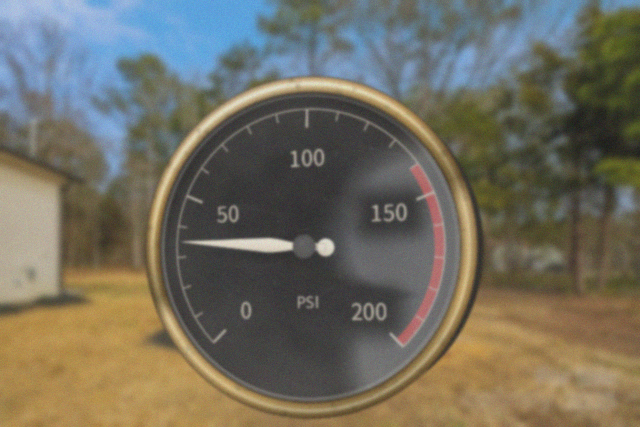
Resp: 35 psi
